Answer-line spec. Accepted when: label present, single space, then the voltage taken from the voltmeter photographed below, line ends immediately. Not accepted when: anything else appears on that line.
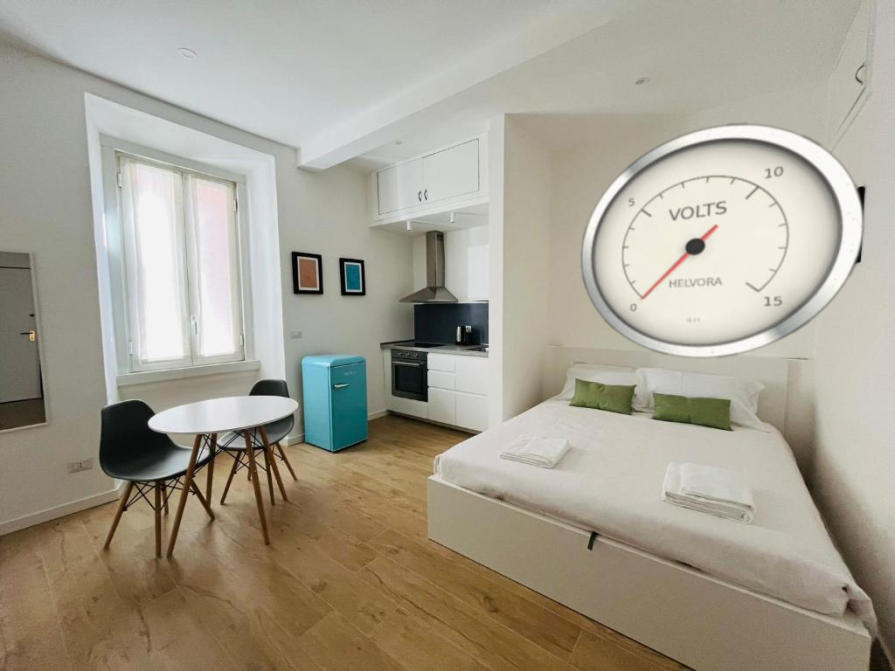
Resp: 0 V
